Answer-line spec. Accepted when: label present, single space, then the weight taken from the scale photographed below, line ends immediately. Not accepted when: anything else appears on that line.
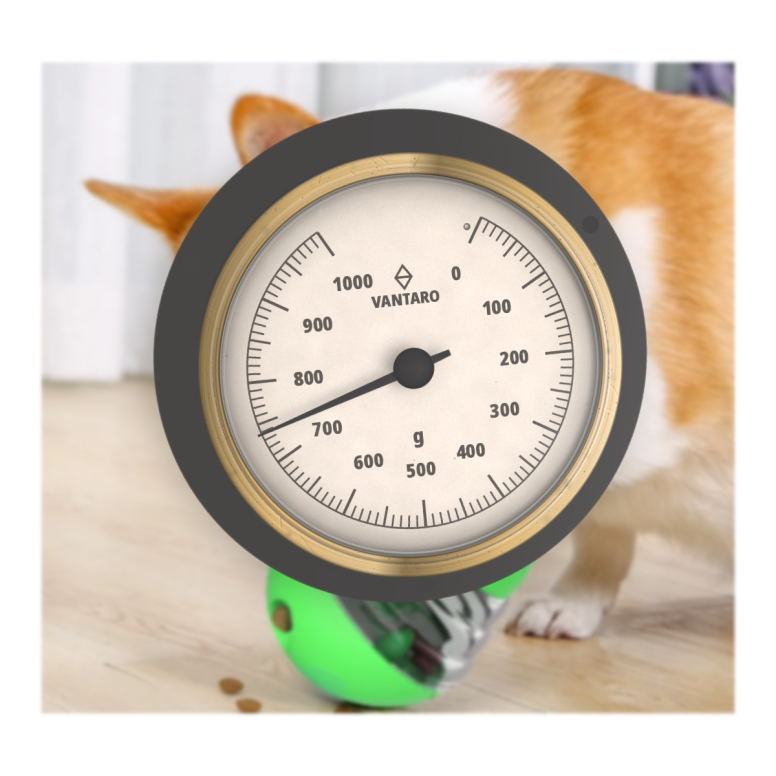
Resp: 740 g
